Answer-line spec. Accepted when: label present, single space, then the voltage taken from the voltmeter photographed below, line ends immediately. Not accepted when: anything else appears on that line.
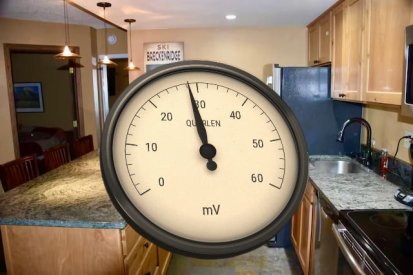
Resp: 28 mV
